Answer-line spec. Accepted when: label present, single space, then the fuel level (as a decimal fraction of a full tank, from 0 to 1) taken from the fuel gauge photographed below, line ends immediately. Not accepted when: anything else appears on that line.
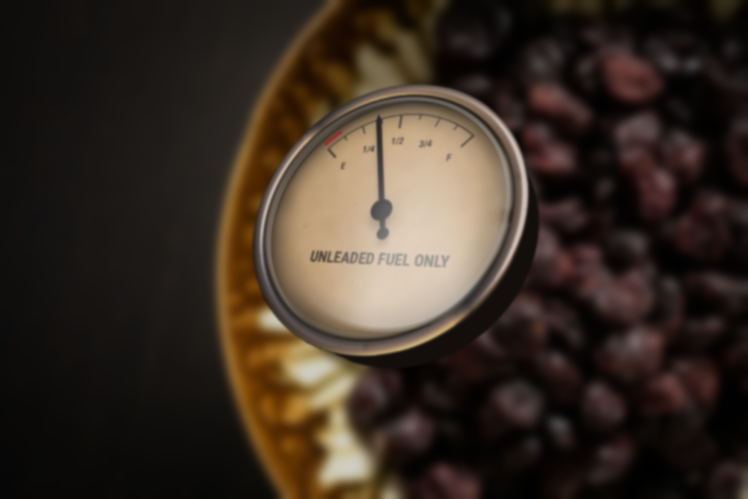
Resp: 0.375
